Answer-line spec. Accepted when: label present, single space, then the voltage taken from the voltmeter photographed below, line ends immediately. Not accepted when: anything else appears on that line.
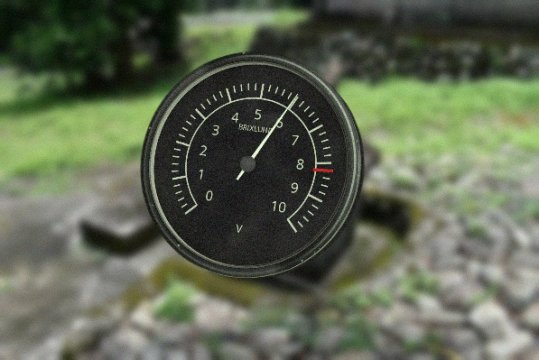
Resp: 6 V
